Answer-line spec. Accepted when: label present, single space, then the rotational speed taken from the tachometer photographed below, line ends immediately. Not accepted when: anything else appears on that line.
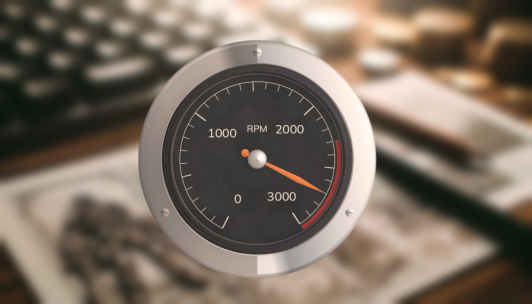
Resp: 2700 rpm
